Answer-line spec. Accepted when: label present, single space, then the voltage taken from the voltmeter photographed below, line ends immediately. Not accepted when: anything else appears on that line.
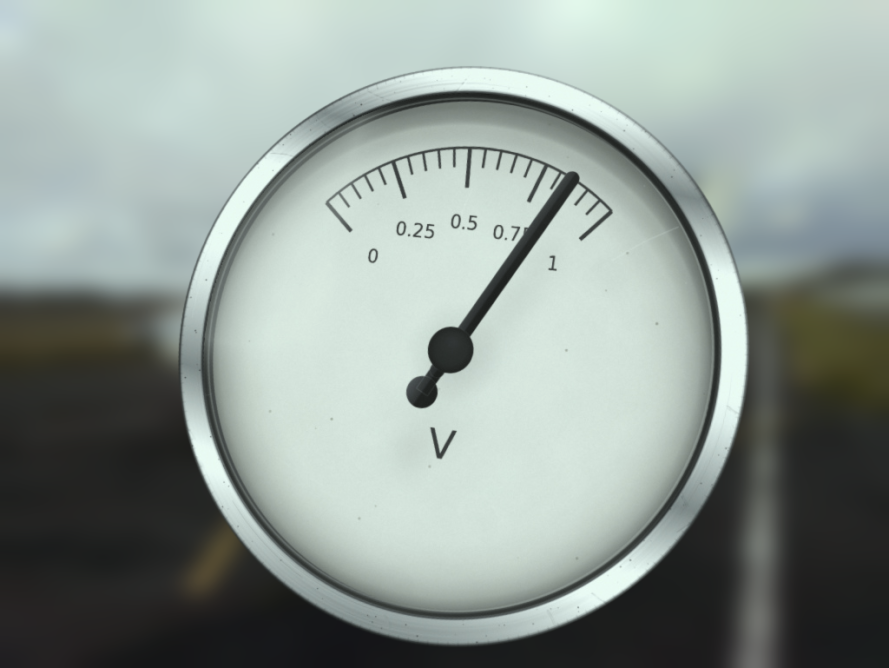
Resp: 0.85 V
